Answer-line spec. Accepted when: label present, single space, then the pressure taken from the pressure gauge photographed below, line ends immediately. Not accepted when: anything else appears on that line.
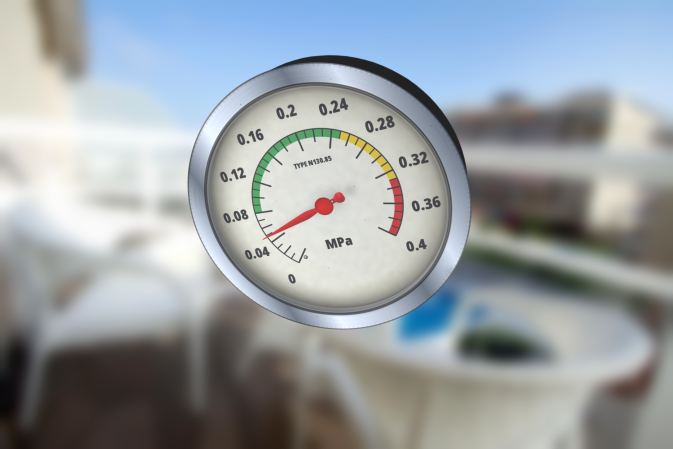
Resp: 0.05 MPa
